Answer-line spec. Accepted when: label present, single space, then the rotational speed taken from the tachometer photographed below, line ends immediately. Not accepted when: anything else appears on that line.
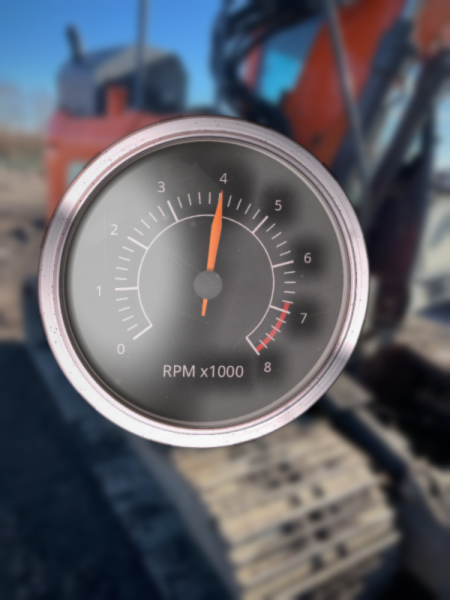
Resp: 4000 rpm
